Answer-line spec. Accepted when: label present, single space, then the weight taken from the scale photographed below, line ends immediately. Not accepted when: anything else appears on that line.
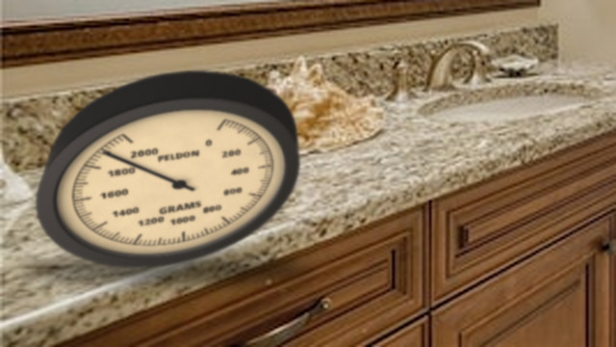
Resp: 1900 g
